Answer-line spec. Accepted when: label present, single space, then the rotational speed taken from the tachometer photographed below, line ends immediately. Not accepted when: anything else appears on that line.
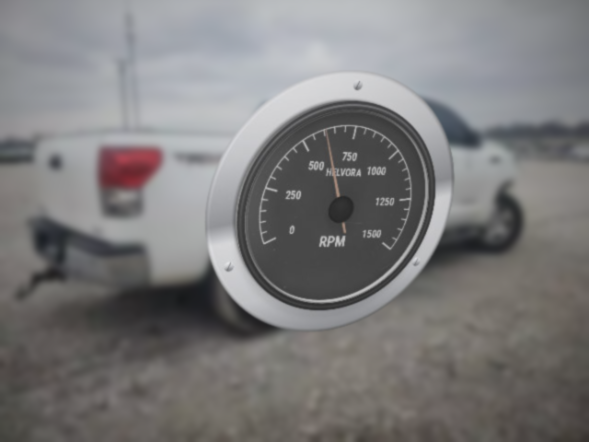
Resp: 600 rpm
